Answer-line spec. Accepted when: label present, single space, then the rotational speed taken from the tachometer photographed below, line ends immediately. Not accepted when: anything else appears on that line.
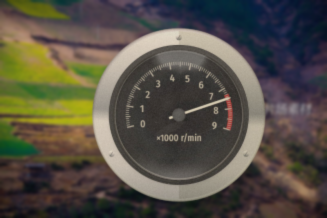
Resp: 7500 rpm
